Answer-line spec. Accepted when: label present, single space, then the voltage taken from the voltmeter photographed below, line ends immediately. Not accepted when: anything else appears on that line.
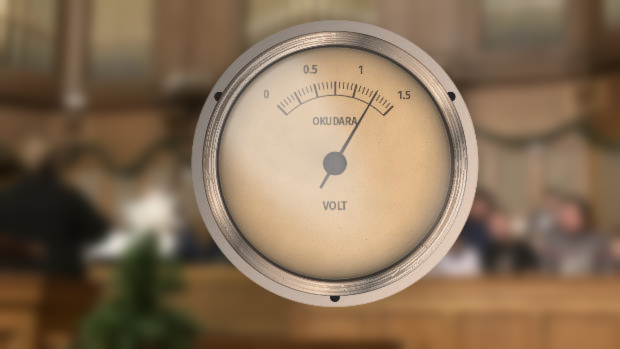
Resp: 1.25 V
